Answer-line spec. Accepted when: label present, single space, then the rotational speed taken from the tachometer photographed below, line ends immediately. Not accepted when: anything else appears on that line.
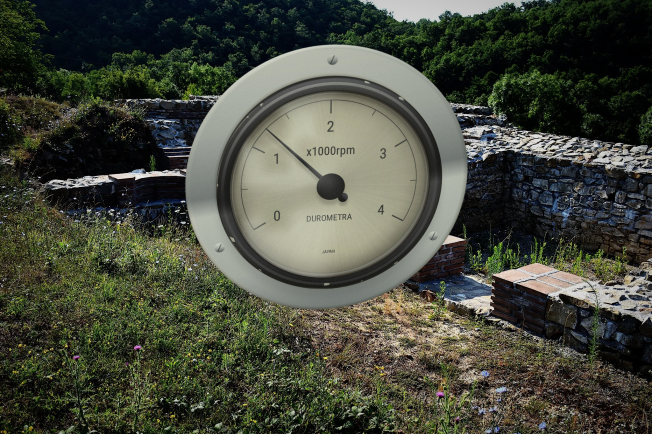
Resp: 1250 rpm
